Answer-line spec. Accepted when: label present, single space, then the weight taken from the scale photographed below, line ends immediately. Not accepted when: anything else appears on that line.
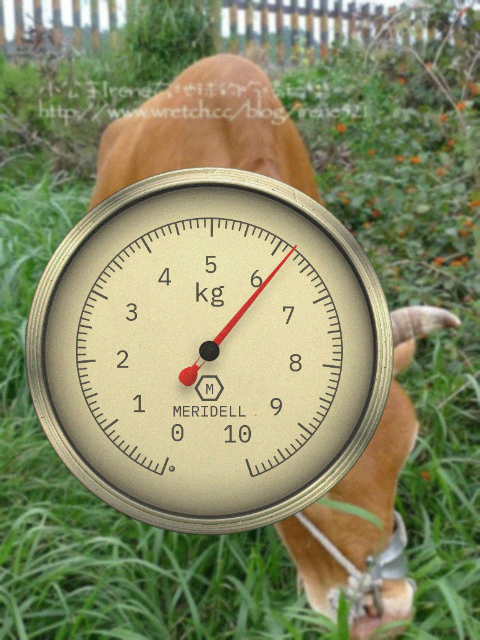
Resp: 6.2 kg
